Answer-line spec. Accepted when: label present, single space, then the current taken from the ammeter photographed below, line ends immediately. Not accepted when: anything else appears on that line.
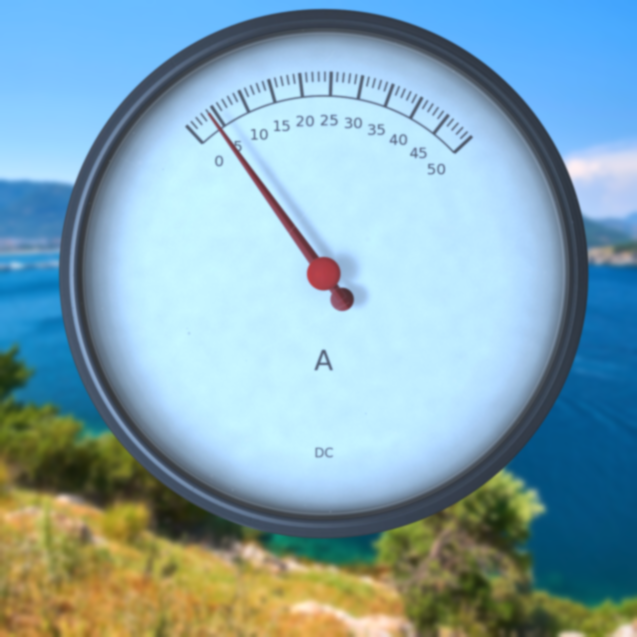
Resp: 4 A
